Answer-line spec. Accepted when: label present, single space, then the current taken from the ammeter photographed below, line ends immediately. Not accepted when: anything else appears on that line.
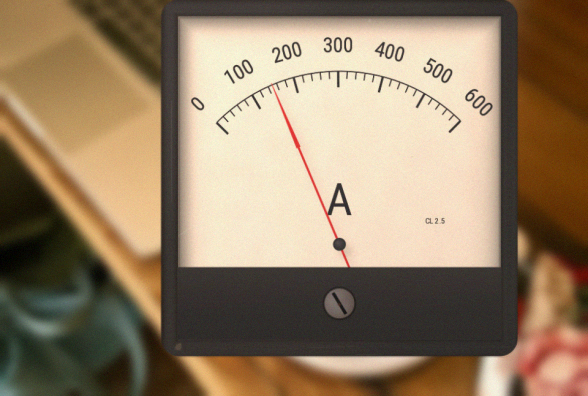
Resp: 150 A
